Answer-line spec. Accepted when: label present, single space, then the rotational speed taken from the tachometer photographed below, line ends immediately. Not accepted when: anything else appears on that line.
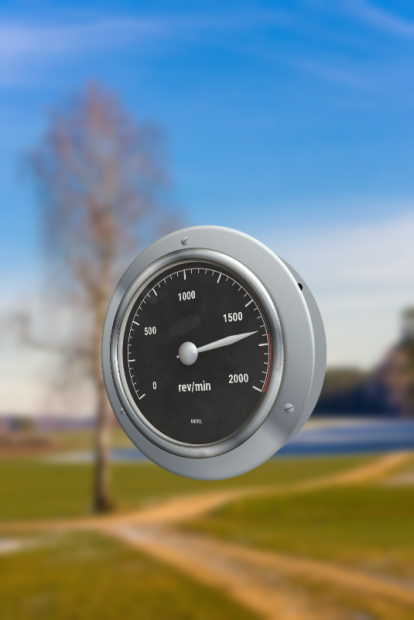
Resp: 1675 rpm
